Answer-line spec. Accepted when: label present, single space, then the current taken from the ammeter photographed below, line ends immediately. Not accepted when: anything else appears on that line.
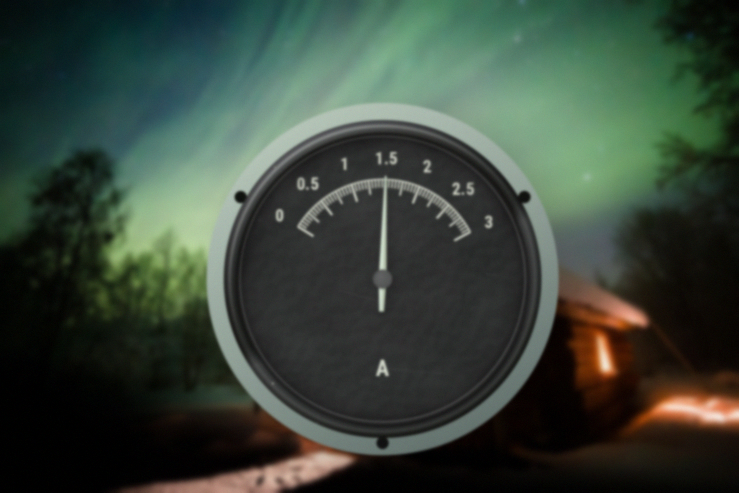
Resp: 1.5 A
